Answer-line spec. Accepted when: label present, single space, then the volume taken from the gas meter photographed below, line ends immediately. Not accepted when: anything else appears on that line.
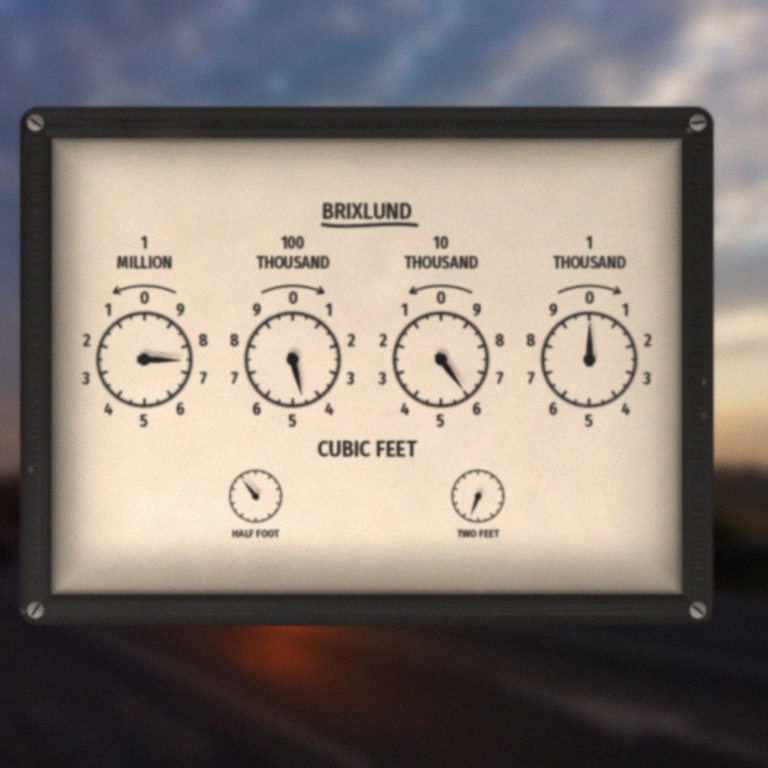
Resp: 746000 ft³
